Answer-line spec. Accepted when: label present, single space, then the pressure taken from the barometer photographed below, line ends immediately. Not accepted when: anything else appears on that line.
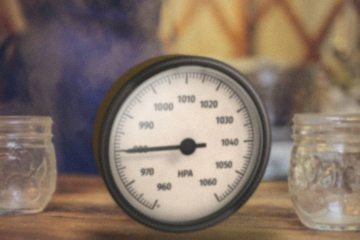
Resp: 980 hPa
